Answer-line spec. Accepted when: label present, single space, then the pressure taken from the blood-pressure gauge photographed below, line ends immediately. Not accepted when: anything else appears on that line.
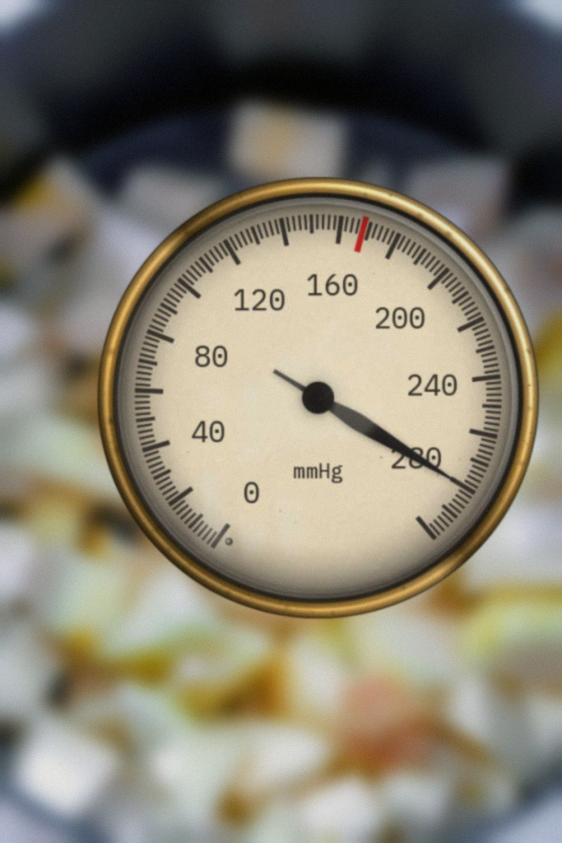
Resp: 280 mmHg
